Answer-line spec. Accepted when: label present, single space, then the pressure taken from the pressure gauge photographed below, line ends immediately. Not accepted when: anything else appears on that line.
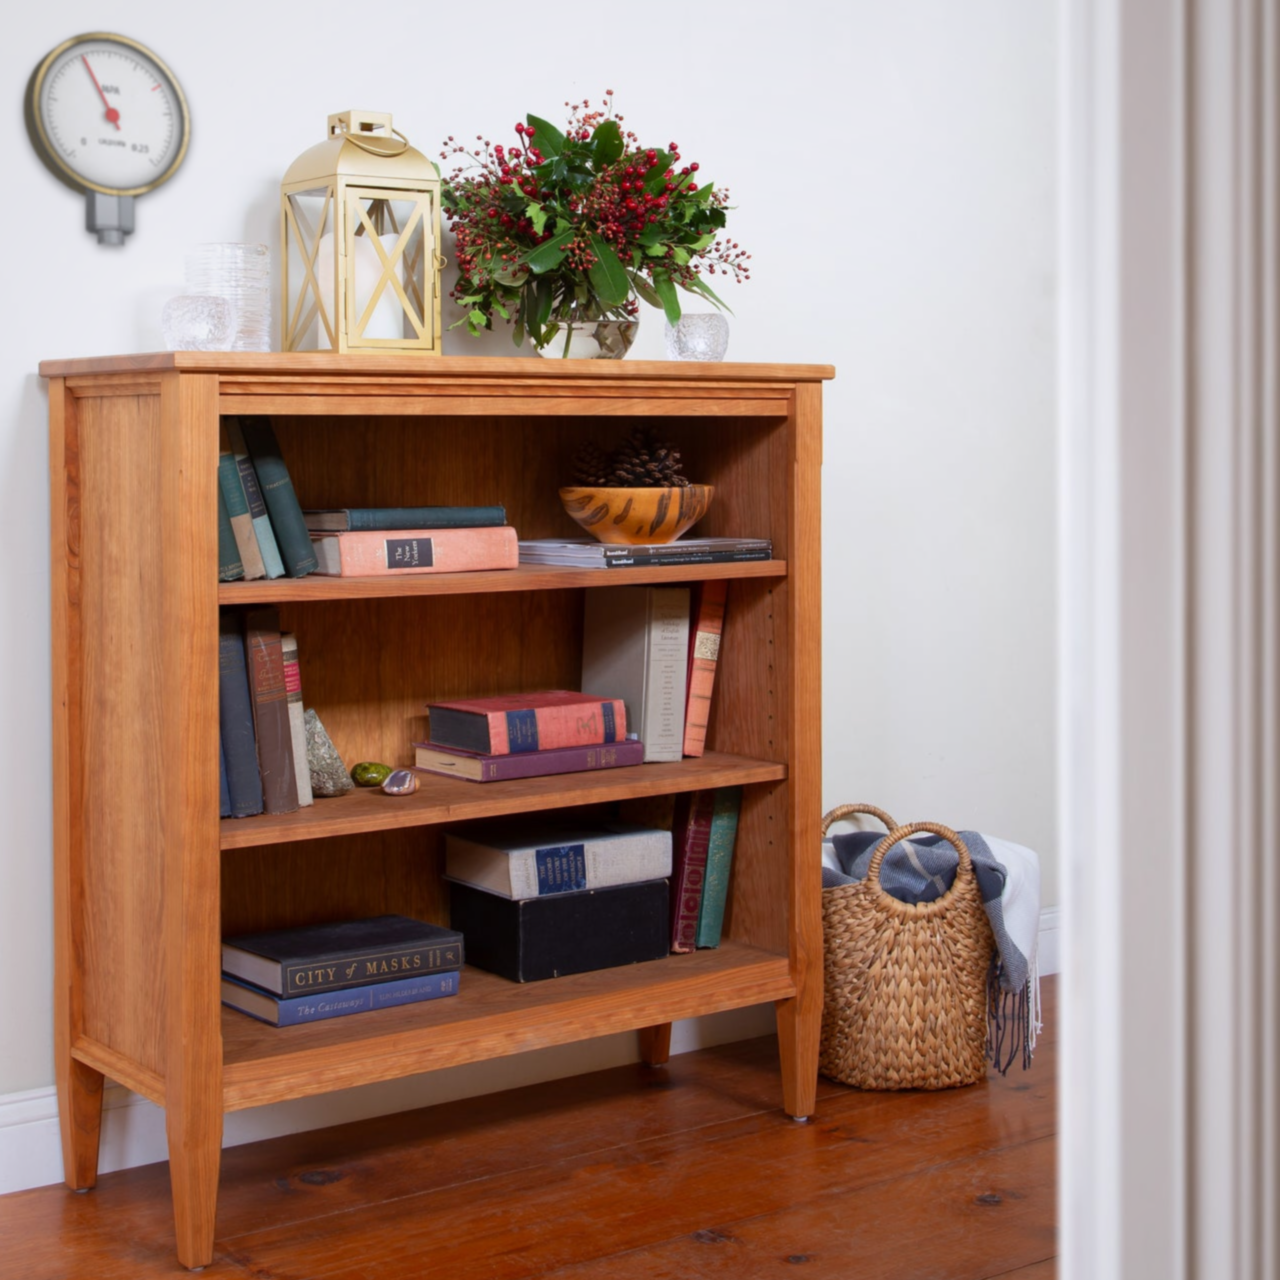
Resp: 0.1 MPa
